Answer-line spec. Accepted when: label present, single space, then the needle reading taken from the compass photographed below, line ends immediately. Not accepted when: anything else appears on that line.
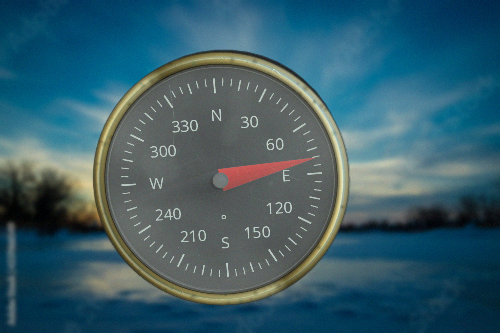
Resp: 80 °
